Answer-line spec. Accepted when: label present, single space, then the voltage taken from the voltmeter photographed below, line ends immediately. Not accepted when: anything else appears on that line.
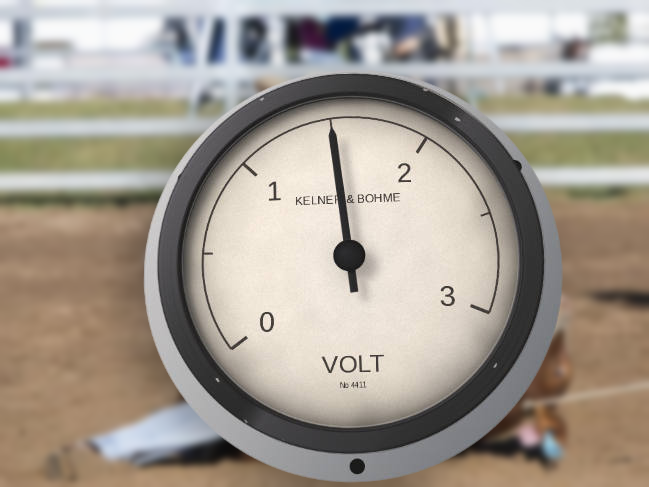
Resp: 1.5 V
